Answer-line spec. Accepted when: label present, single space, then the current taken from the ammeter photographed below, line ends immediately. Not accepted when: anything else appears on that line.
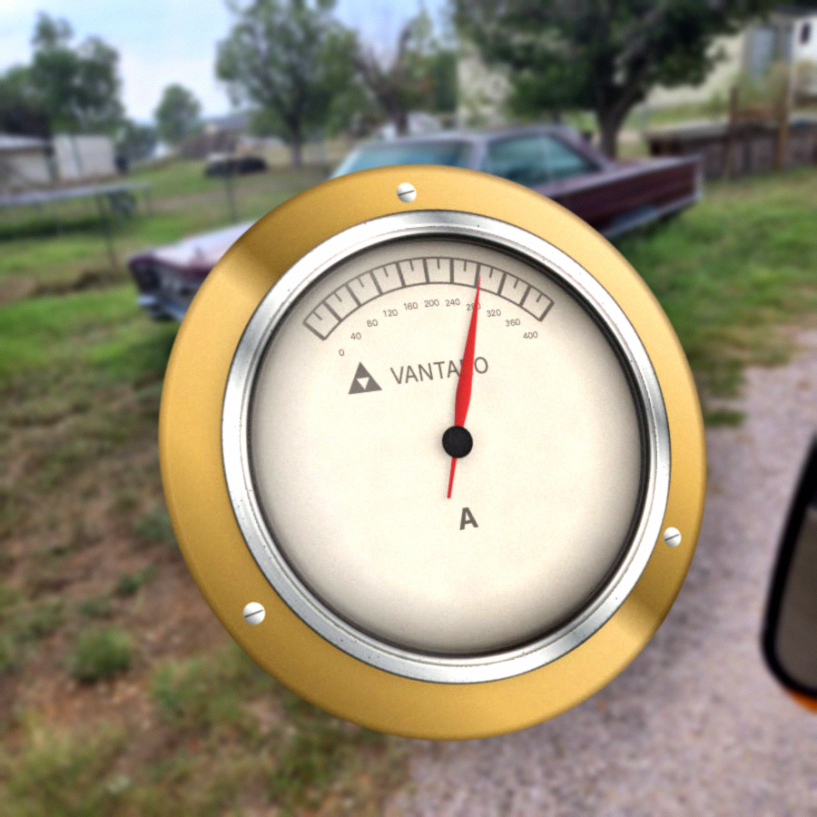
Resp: 280 A
